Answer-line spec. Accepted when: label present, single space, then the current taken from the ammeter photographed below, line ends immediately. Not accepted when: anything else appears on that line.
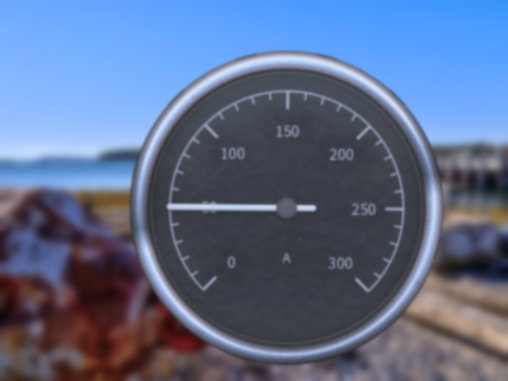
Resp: 50 A
